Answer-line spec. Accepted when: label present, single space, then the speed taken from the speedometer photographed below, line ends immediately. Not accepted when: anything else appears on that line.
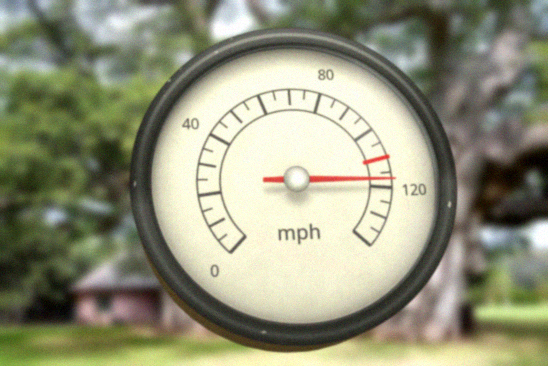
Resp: 117.5 mph
